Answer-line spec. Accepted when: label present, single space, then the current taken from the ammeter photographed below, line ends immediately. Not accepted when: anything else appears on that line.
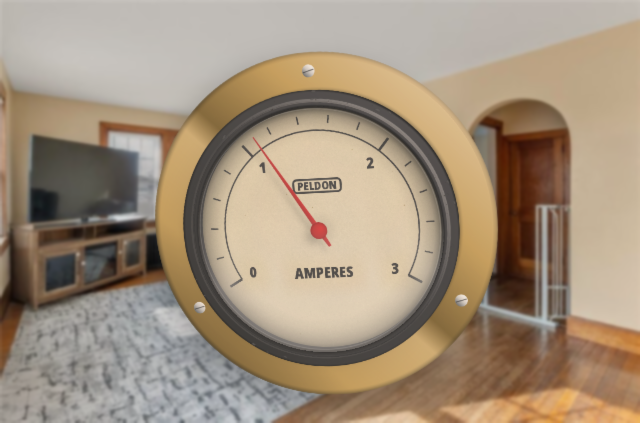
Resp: 1.1 A
